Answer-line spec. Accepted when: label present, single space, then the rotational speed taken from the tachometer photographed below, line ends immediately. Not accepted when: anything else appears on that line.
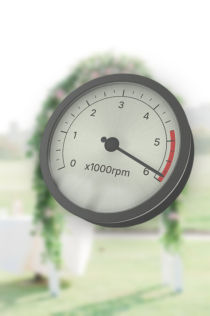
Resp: 5875 rpm
